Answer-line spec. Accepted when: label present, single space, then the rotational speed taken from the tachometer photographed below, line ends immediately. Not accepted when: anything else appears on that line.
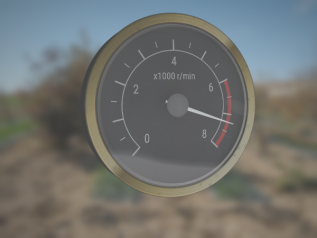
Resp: 7250 rpm
